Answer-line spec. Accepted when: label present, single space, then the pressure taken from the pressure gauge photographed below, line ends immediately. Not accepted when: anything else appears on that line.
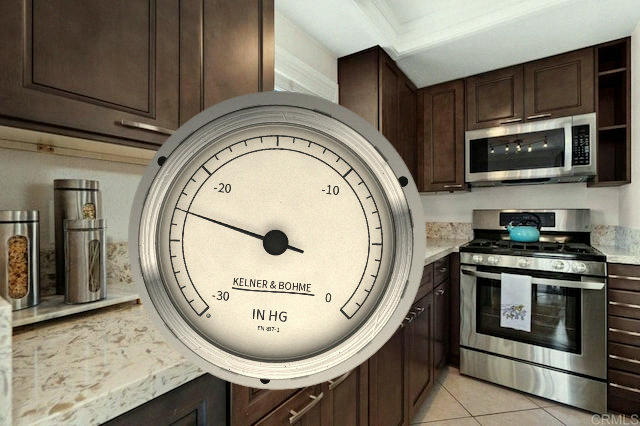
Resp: -23 inHg
